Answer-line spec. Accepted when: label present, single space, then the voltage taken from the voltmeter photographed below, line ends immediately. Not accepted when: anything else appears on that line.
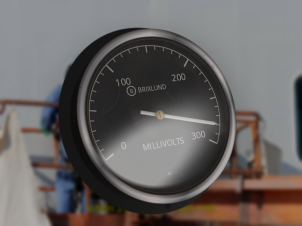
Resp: 280 mV
